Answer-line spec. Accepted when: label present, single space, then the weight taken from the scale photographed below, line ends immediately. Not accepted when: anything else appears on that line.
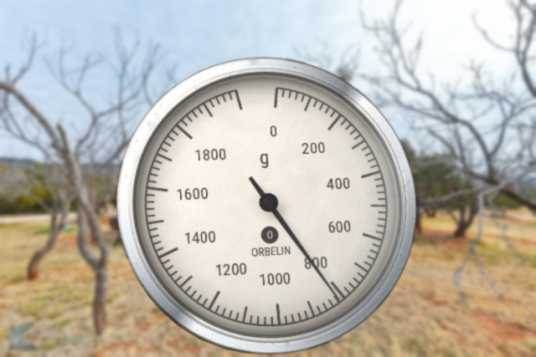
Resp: 820 g
